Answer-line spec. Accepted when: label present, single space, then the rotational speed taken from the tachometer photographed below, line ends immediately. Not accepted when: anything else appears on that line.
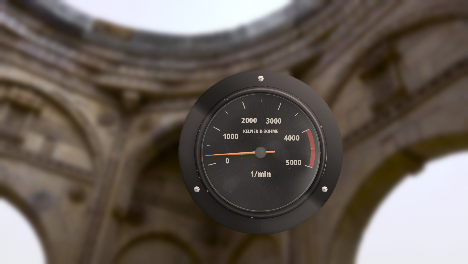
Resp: 250 rpm
